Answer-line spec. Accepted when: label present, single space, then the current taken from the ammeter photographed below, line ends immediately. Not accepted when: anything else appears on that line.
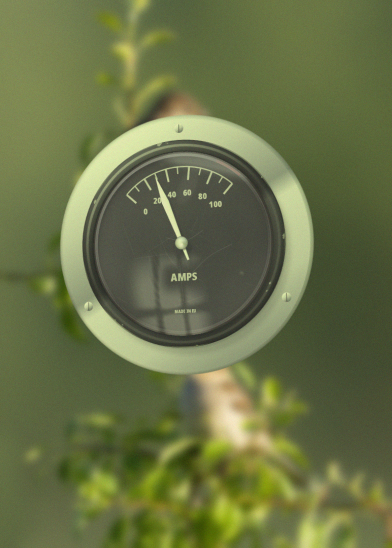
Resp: 30 A
